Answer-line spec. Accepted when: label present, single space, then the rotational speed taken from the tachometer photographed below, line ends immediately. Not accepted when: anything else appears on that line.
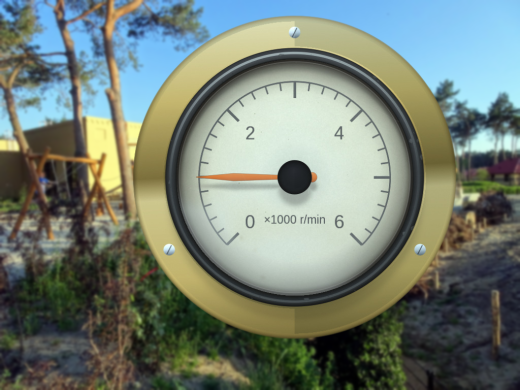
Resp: 1000 rpm
